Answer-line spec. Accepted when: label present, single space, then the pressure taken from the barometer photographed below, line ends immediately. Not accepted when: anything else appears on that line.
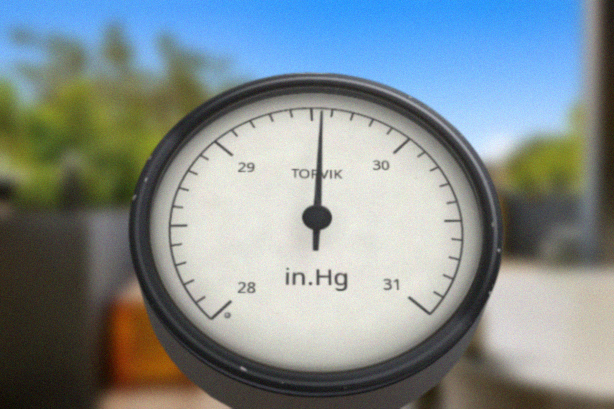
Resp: 29.55 inHg
